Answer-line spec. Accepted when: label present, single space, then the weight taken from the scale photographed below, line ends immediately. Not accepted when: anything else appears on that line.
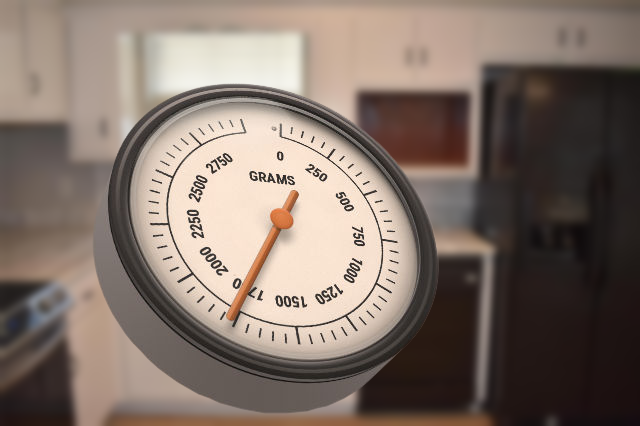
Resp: 1775 g
